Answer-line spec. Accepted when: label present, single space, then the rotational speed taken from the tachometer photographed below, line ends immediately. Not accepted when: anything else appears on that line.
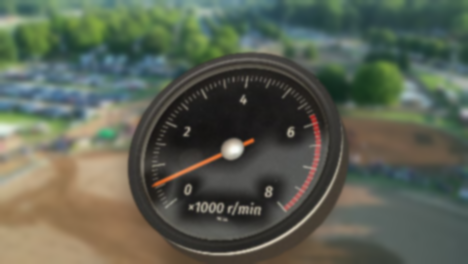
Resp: 500 rpm
